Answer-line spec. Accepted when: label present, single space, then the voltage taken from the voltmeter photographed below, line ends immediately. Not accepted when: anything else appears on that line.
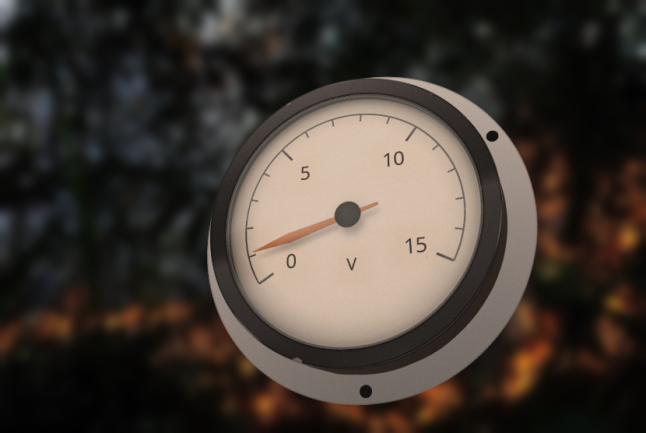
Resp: 1 V
